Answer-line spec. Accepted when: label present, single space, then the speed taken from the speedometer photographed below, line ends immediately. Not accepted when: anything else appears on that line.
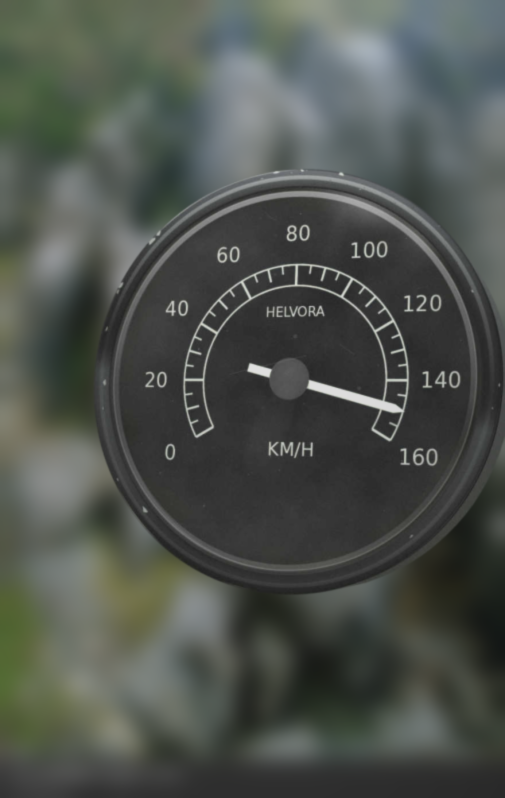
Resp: 150 km/h
